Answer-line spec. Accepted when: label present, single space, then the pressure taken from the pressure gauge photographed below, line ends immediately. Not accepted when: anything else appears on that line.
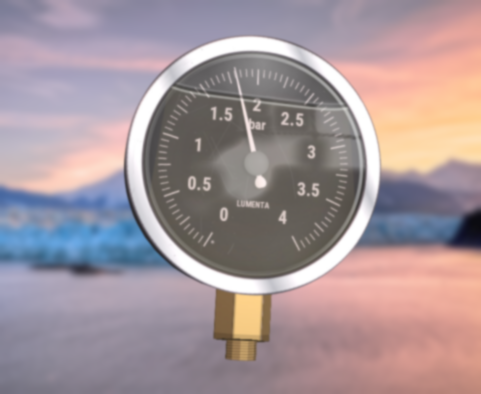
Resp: 1.8 bar
